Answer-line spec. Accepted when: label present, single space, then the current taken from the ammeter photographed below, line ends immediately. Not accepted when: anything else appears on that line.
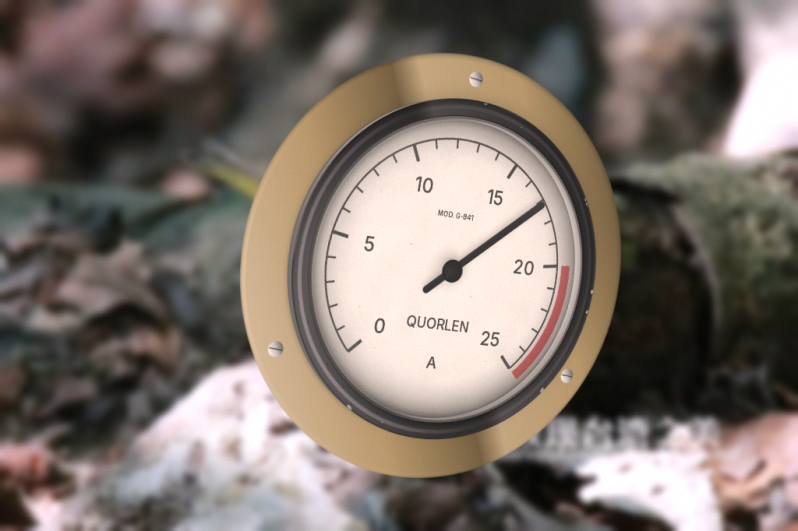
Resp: 17 A
